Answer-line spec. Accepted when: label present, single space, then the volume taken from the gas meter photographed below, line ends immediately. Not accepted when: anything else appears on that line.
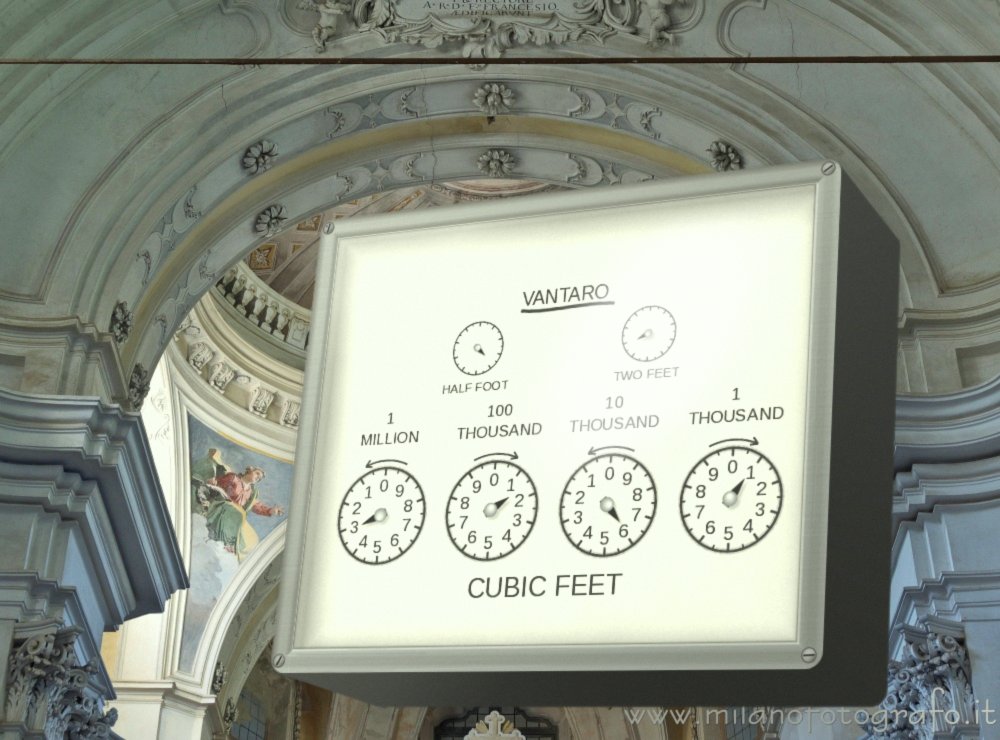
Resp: 316100 ft³
